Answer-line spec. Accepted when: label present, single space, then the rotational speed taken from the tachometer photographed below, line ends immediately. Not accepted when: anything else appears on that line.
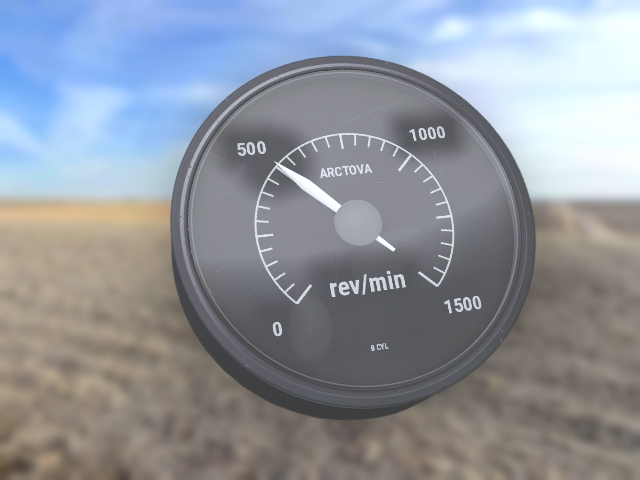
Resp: 500 rpm
